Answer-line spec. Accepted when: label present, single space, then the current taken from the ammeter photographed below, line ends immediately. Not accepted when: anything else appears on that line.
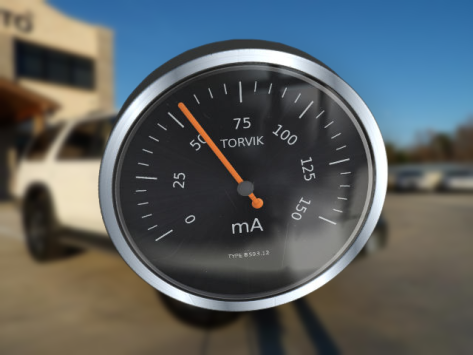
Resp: 55 mA
